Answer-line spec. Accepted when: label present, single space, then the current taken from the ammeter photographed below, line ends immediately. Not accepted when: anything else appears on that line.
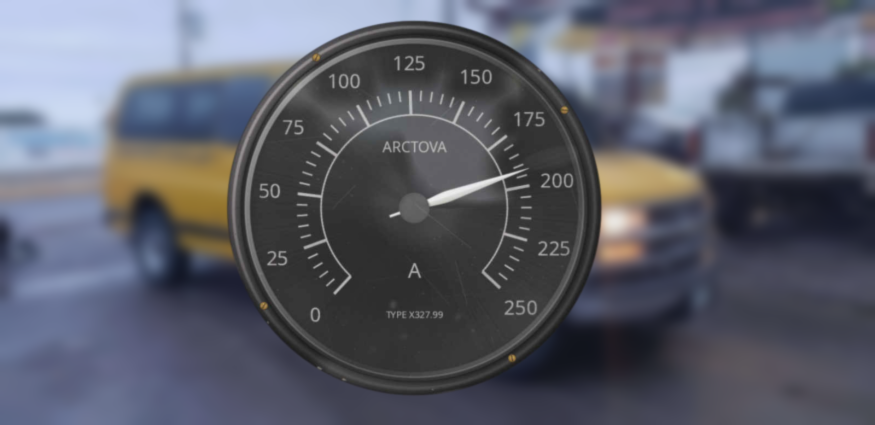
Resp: 192.5 A
